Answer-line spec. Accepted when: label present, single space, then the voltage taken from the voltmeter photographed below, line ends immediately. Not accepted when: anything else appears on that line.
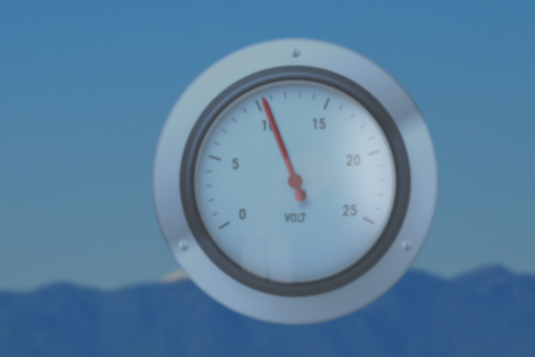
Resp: 10.5 V
